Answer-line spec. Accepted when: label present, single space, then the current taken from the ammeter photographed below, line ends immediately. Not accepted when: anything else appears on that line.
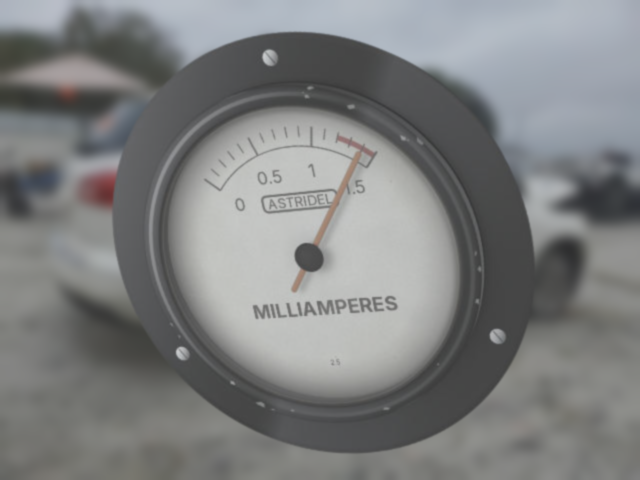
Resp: 1.4 mA
